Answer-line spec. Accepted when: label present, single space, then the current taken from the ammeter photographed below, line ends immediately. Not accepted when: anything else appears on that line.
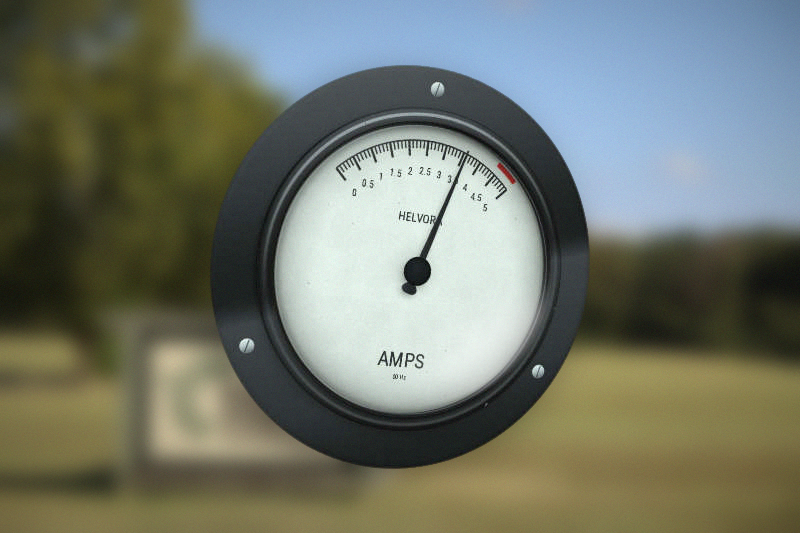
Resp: 3.5 A
